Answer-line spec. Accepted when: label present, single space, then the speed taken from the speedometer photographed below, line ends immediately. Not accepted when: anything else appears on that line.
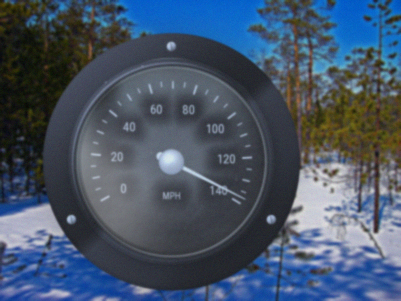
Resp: 137.5 mph
